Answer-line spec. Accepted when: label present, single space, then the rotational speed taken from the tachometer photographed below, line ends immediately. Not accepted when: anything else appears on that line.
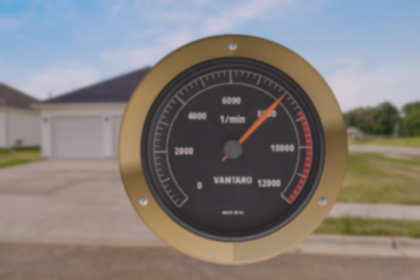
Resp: 8000 rpm
